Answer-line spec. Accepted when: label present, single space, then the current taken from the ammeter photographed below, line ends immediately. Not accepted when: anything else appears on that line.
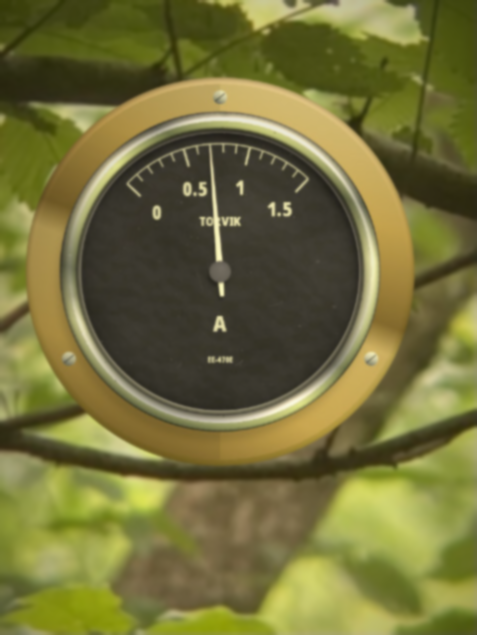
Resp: 0.7 A
